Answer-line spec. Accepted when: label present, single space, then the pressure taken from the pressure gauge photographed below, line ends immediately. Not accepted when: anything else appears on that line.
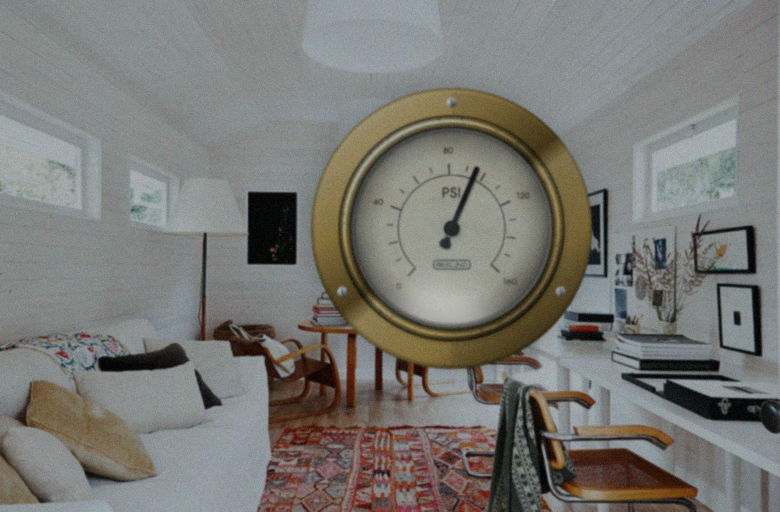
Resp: 95 psi
